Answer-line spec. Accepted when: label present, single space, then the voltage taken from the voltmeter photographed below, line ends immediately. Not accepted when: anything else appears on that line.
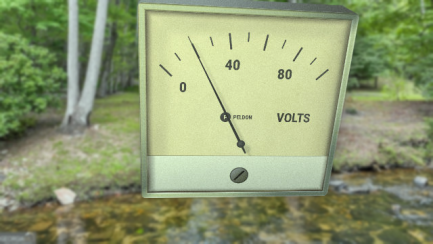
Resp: 20 V
